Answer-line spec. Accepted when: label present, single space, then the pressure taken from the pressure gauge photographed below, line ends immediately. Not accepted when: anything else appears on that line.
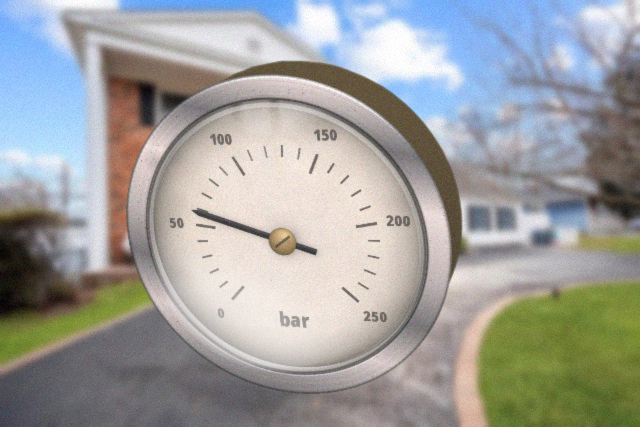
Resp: 60 bar
